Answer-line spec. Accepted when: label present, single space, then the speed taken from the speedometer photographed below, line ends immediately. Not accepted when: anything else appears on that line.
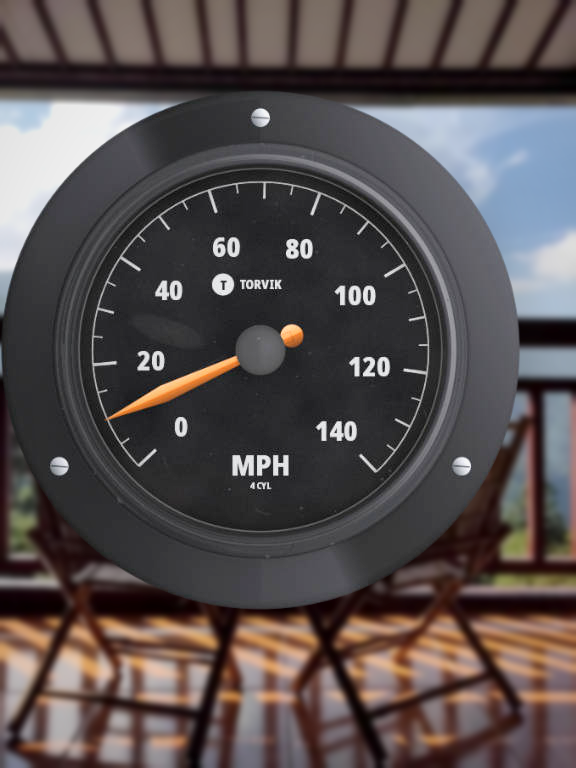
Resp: 10 mph
